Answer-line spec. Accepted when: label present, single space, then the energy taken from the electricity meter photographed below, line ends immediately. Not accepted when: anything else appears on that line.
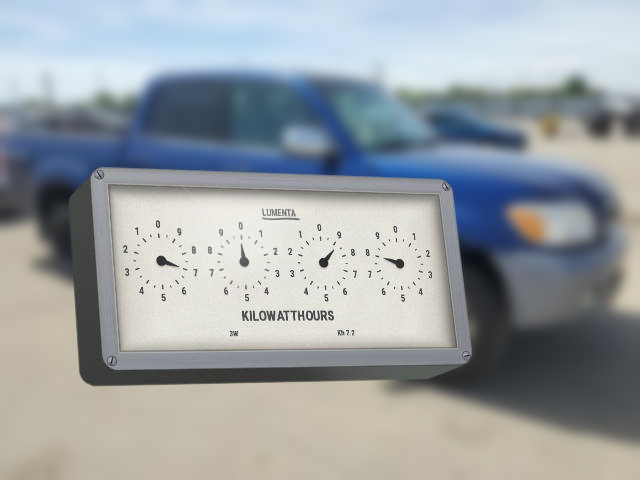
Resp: 6988 kWh
